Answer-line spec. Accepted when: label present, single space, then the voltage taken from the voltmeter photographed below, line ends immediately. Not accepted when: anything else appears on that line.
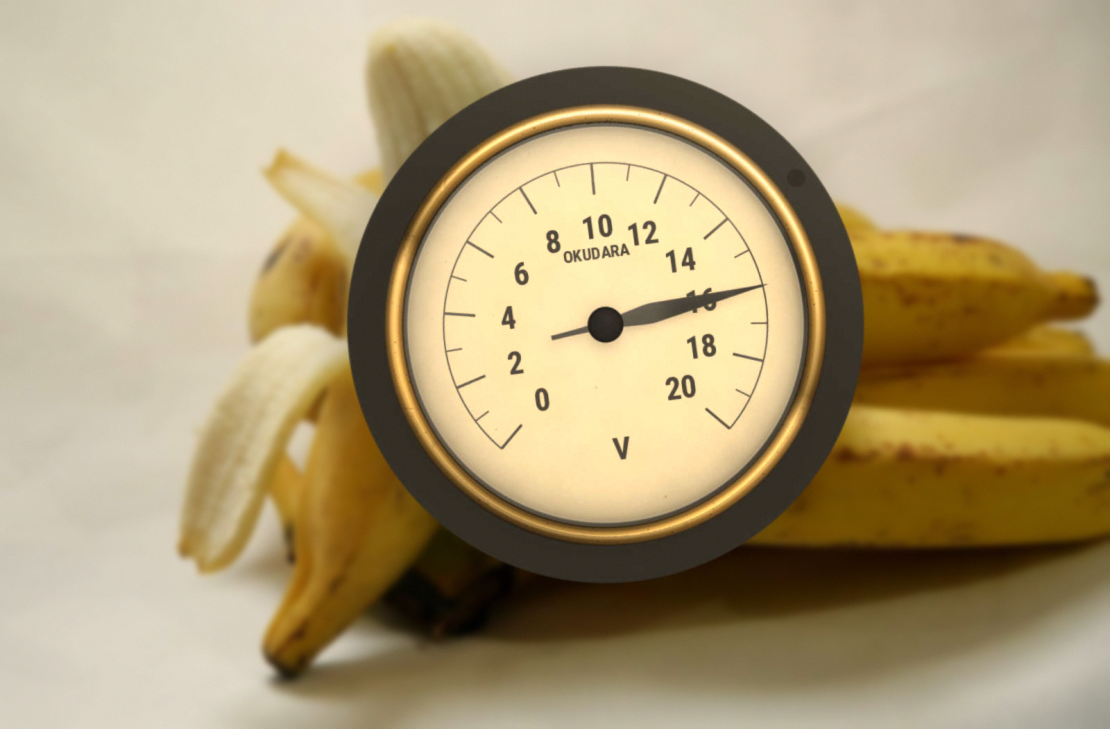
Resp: 16 V
